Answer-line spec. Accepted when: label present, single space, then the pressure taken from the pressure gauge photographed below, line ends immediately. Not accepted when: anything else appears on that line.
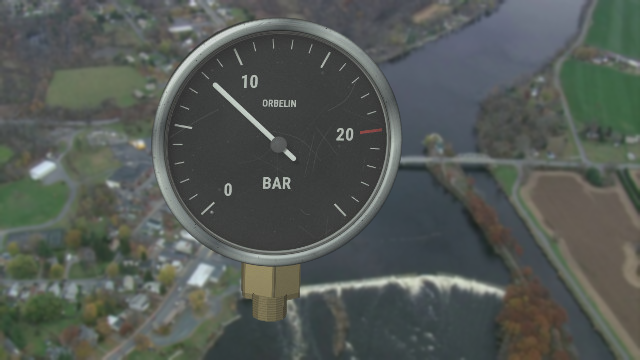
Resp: 8 bar
